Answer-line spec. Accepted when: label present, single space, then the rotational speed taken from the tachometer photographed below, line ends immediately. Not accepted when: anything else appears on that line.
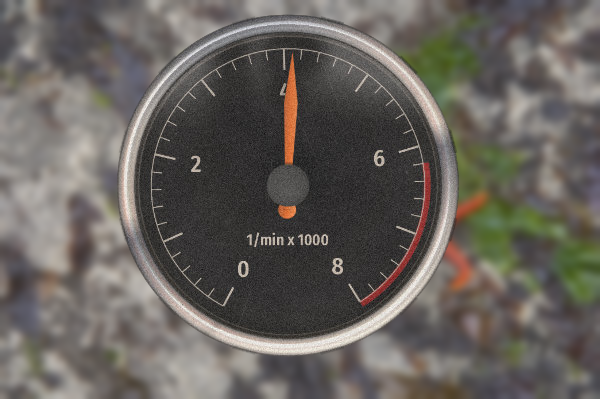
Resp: 4100 rpm
